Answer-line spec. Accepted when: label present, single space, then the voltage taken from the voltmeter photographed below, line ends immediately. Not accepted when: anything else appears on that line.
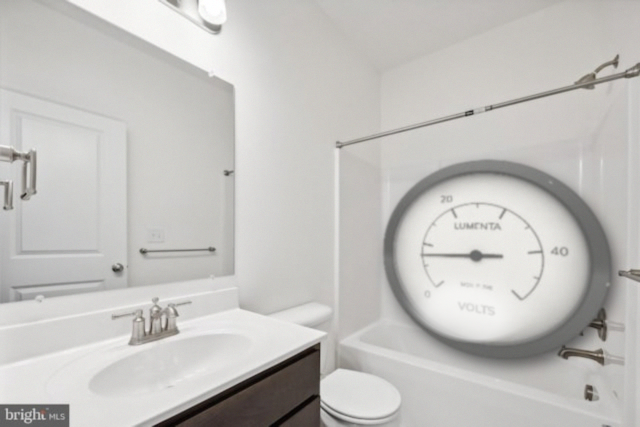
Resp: 7.5 V
